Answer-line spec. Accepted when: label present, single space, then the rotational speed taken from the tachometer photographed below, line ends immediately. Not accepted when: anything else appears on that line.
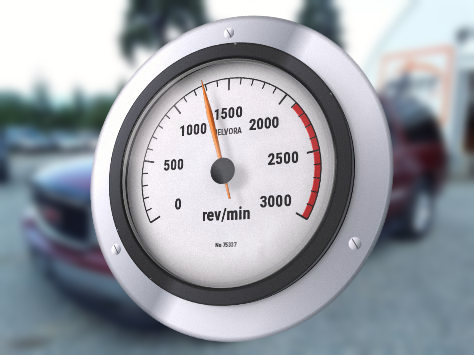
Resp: 1300 rpm
